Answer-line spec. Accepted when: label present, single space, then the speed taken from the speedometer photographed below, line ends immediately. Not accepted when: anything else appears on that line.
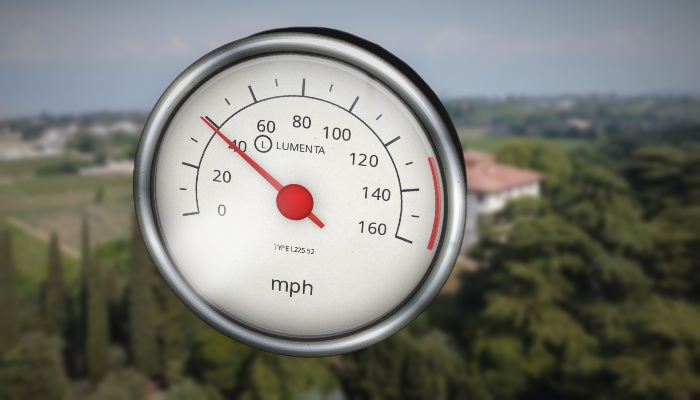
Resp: 40 mph
